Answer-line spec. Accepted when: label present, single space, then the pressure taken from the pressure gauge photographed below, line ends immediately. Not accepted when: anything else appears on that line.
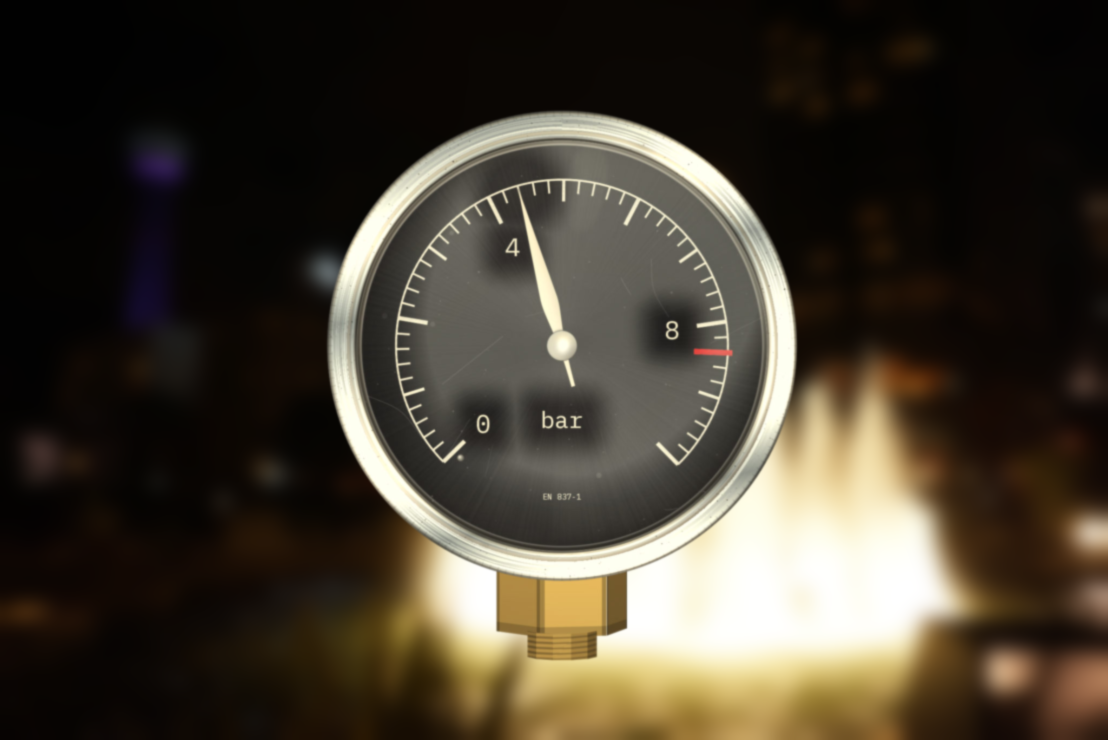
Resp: 4.4 bar
